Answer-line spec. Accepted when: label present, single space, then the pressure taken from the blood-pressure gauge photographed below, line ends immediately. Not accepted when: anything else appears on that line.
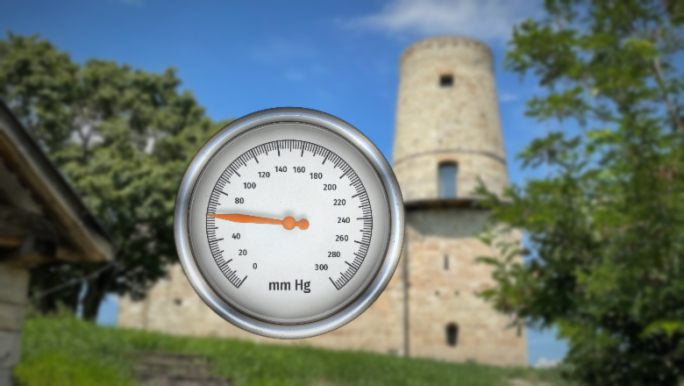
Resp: 60 mmHg
